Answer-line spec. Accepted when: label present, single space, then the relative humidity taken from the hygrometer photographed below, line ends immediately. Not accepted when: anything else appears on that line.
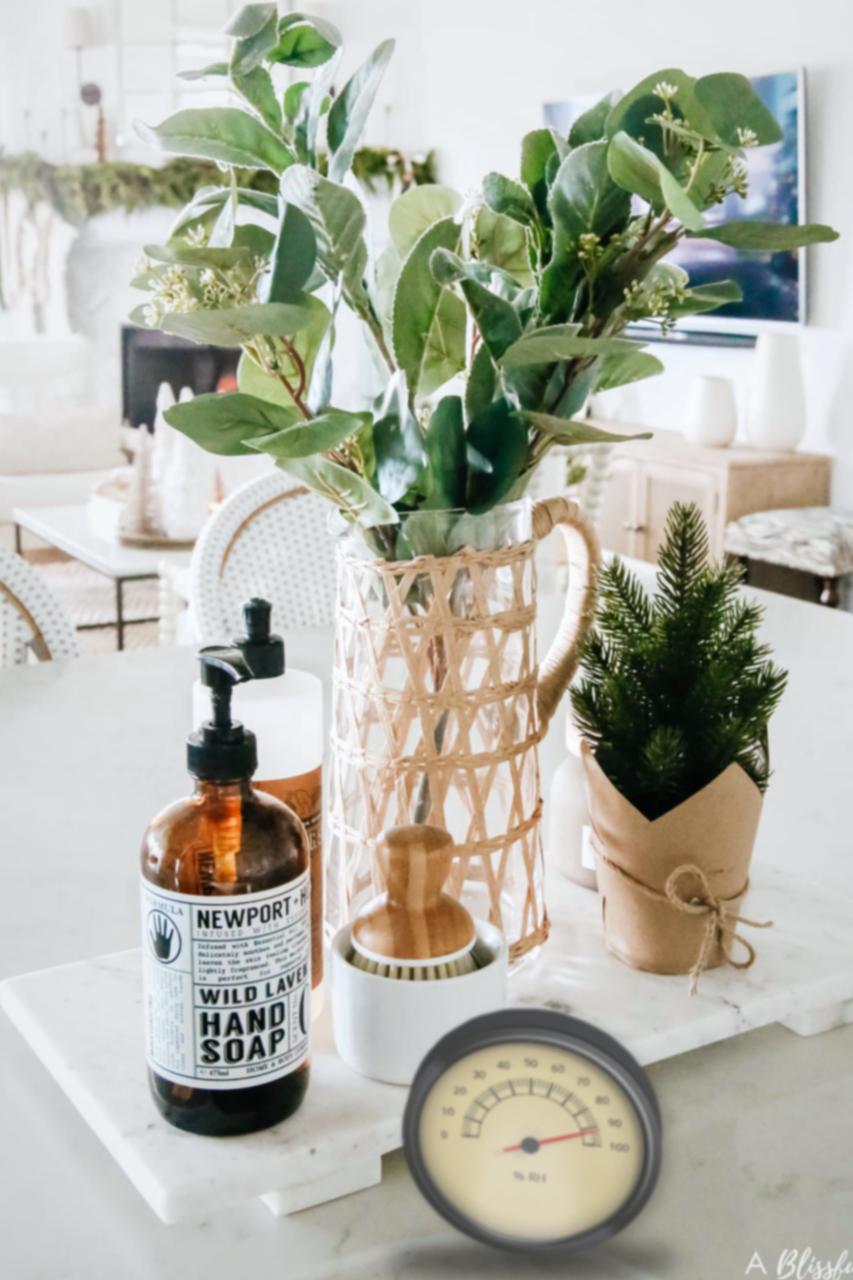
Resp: 90 %
